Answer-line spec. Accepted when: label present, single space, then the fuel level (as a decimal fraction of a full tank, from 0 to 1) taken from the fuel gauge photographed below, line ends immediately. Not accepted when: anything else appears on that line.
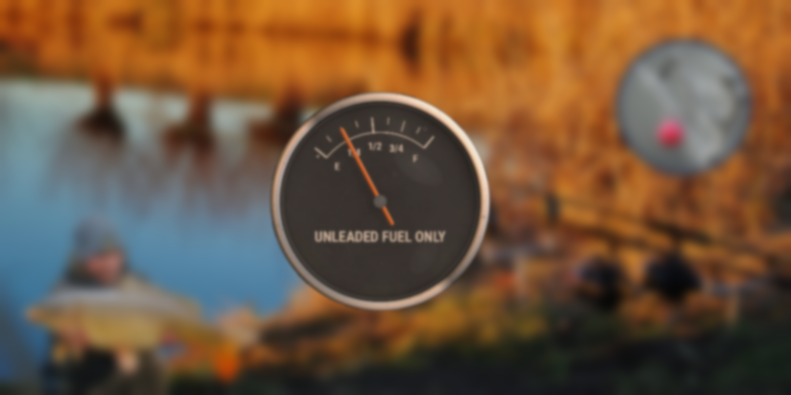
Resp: 0.25
